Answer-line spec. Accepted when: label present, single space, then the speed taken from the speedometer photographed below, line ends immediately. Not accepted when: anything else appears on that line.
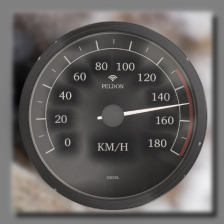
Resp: 150 km/h
